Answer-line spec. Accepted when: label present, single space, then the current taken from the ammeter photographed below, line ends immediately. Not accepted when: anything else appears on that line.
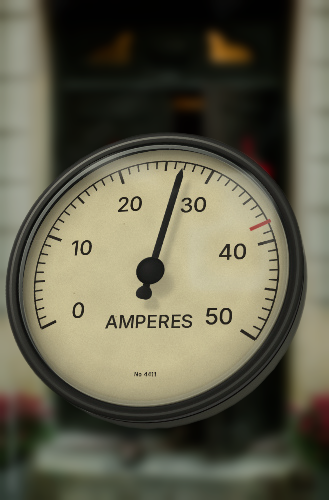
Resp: 27 A
